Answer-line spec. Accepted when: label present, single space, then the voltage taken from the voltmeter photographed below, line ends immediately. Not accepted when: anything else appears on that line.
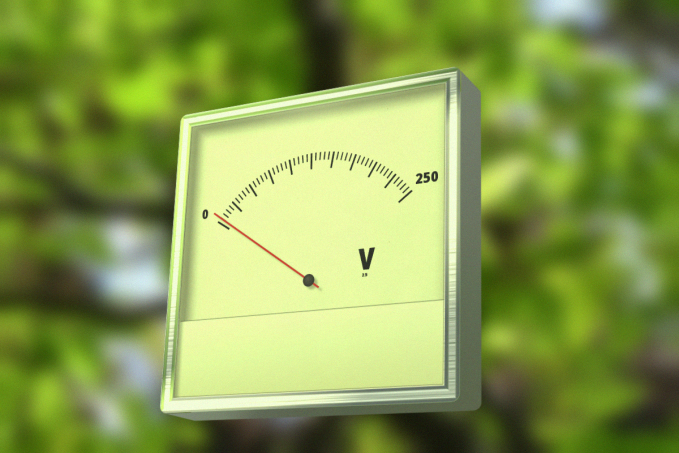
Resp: 5 V
